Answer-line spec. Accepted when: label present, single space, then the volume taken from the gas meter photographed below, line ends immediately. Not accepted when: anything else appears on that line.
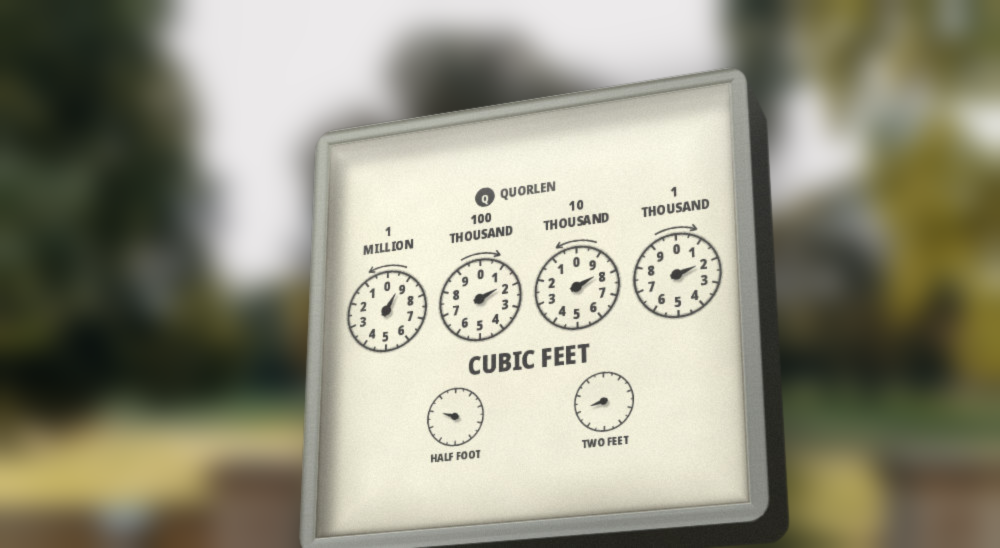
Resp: 918200 ft³
